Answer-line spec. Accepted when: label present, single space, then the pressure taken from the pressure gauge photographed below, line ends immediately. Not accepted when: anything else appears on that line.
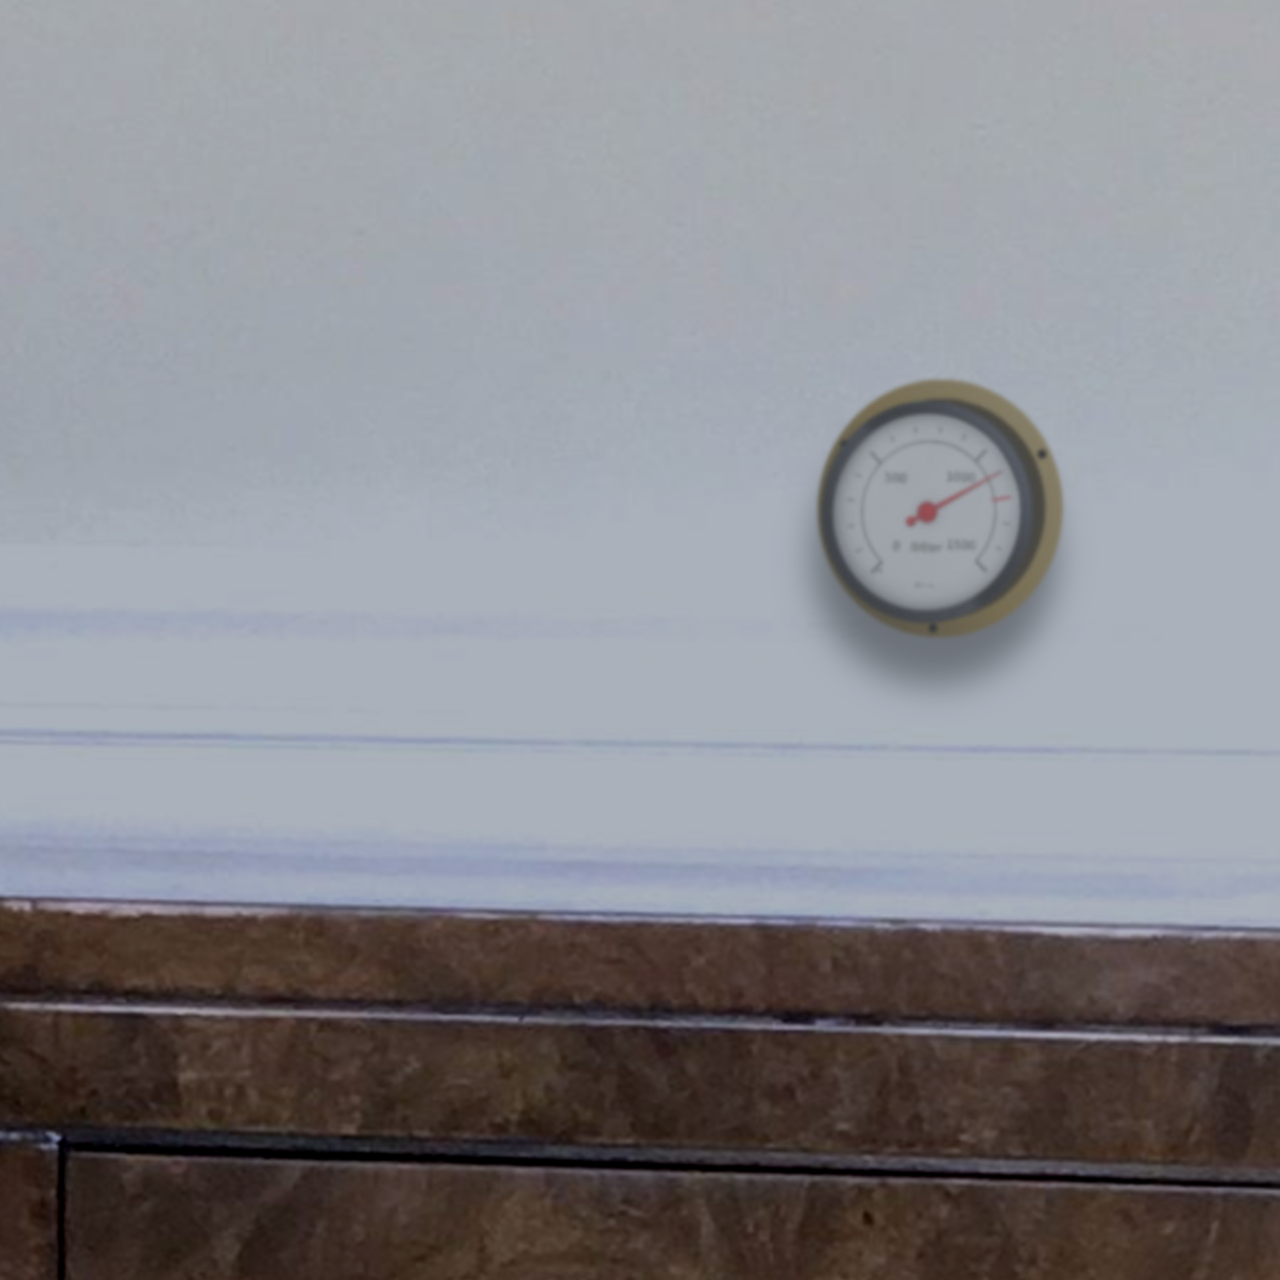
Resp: 1100 psi
